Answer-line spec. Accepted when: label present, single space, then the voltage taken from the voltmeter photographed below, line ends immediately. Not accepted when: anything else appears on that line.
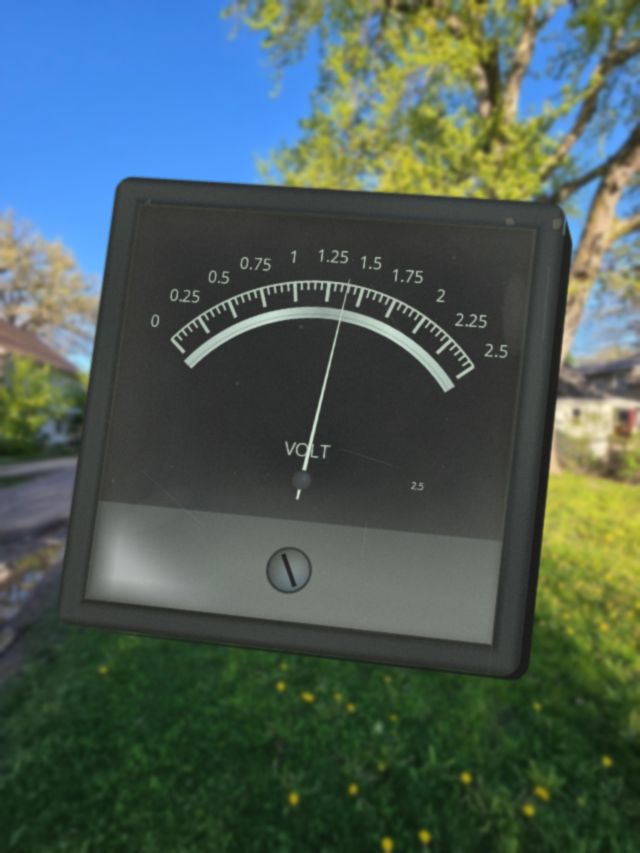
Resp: 1.4 V
